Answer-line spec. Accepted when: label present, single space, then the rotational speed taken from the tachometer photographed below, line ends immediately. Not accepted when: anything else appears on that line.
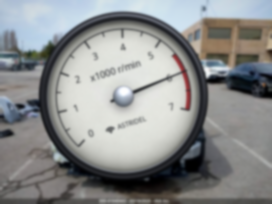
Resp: 6000 rpm
